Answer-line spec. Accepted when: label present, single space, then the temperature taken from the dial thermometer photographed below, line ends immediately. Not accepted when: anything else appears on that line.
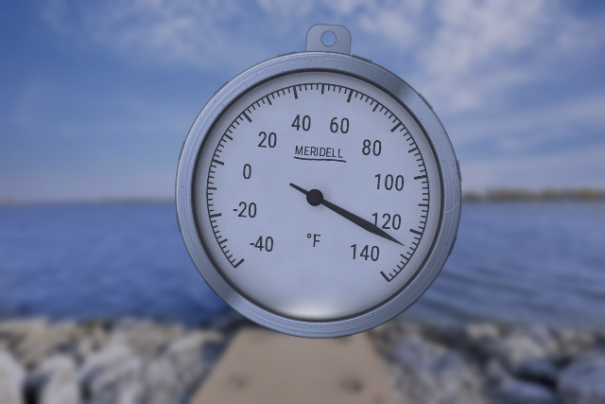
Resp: 126 °F
